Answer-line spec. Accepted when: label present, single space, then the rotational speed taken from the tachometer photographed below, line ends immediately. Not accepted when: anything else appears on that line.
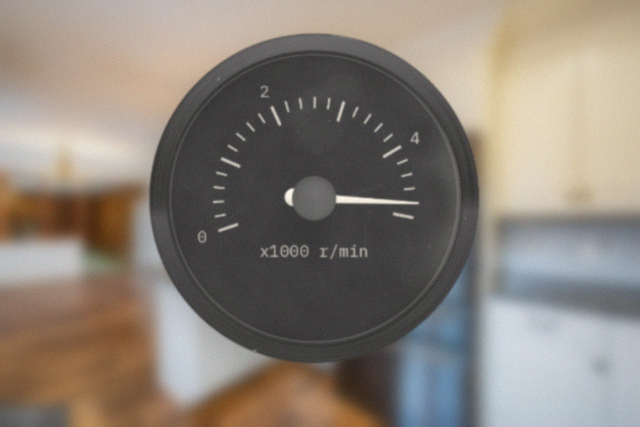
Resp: 4800 rpm
